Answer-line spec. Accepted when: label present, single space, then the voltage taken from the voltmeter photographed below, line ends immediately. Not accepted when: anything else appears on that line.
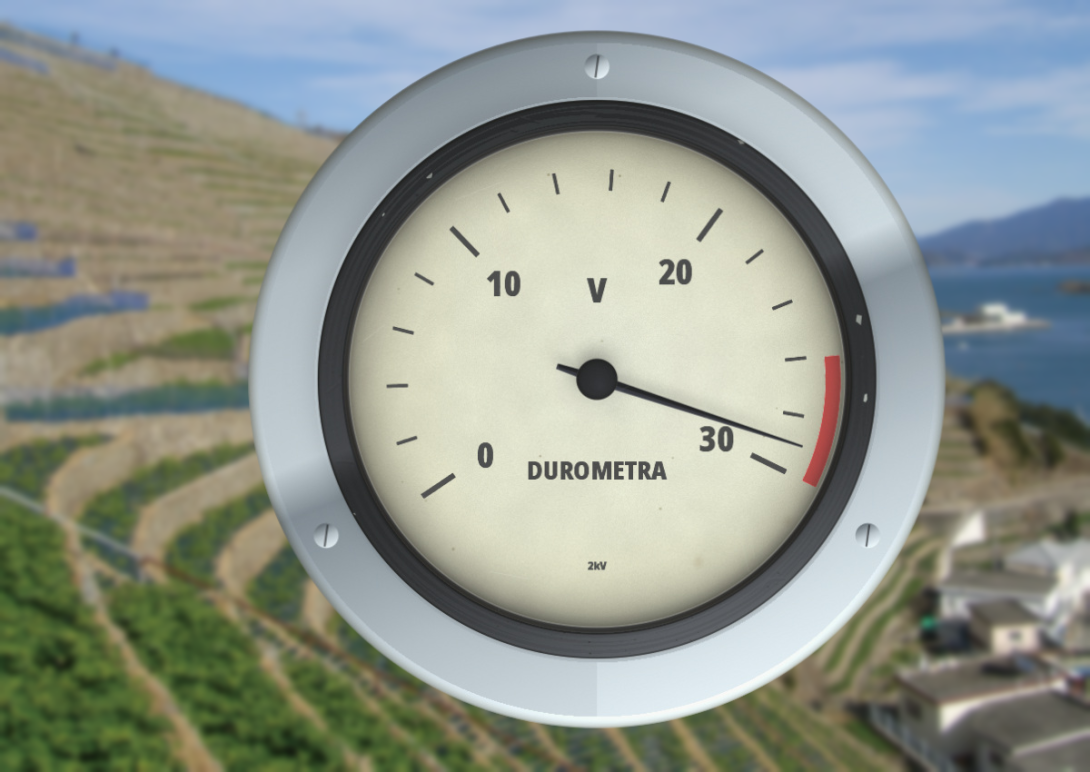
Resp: 29 V
